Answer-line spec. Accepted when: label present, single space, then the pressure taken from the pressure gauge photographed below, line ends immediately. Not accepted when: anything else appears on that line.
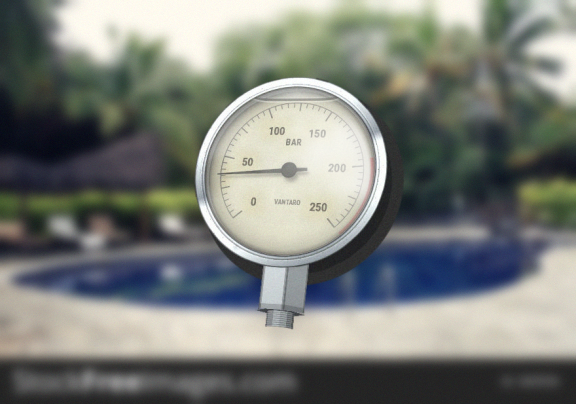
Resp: 35 bar
